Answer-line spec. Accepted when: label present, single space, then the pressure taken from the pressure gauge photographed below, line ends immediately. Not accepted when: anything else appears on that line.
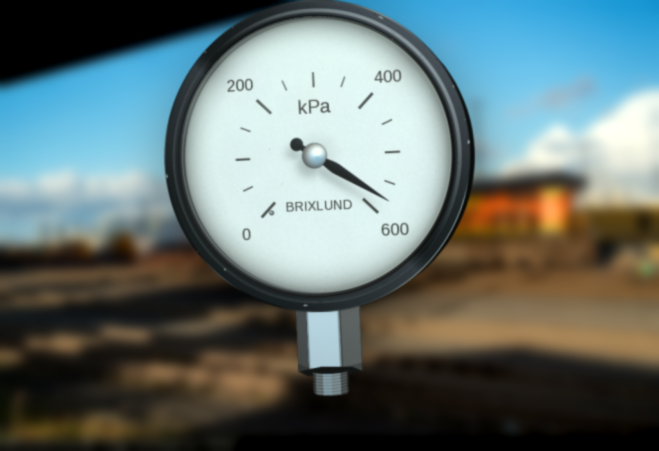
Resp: 575 kPa
